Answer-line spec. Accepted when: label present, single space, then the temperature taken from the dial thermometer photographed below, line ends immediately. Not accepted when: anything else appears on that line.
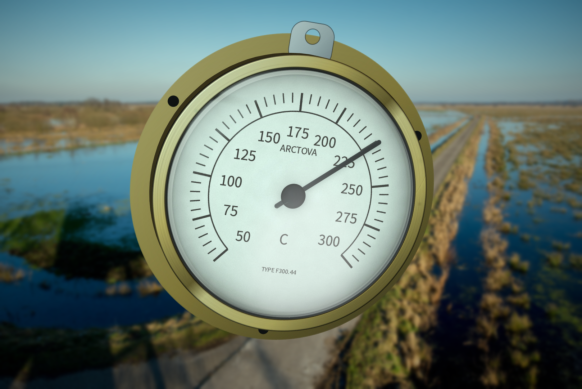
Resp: 225 °C
